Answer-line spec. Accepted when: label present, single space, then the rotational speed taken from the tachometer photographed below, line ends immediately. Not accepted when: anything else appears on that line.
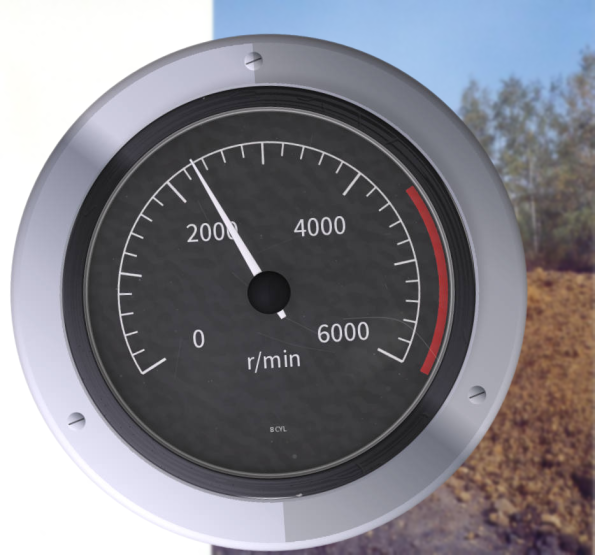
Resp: 2300 rpm
